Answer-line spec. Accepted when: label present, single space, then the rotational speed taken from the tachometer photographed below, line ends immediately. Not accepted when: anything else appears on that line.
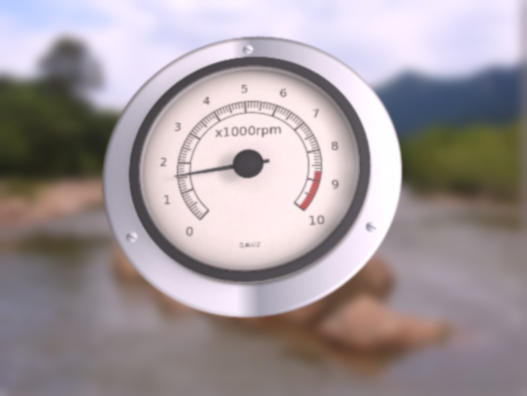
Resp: 1500 rpm
